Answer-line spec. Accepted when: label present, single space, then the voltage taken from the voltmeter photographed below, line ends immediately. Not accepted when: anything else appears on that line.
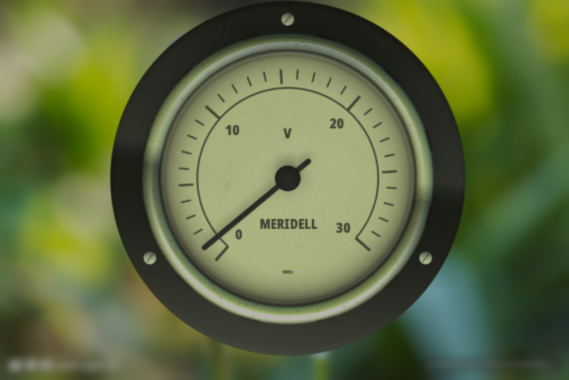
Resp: 1 V
